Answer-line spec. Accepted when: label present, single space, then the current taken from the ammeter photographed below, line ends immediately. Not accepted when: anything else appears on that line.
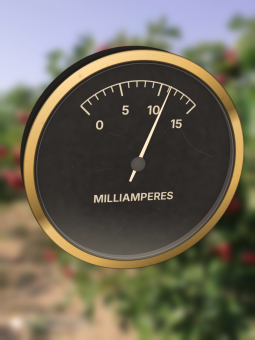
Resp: 11 mA
